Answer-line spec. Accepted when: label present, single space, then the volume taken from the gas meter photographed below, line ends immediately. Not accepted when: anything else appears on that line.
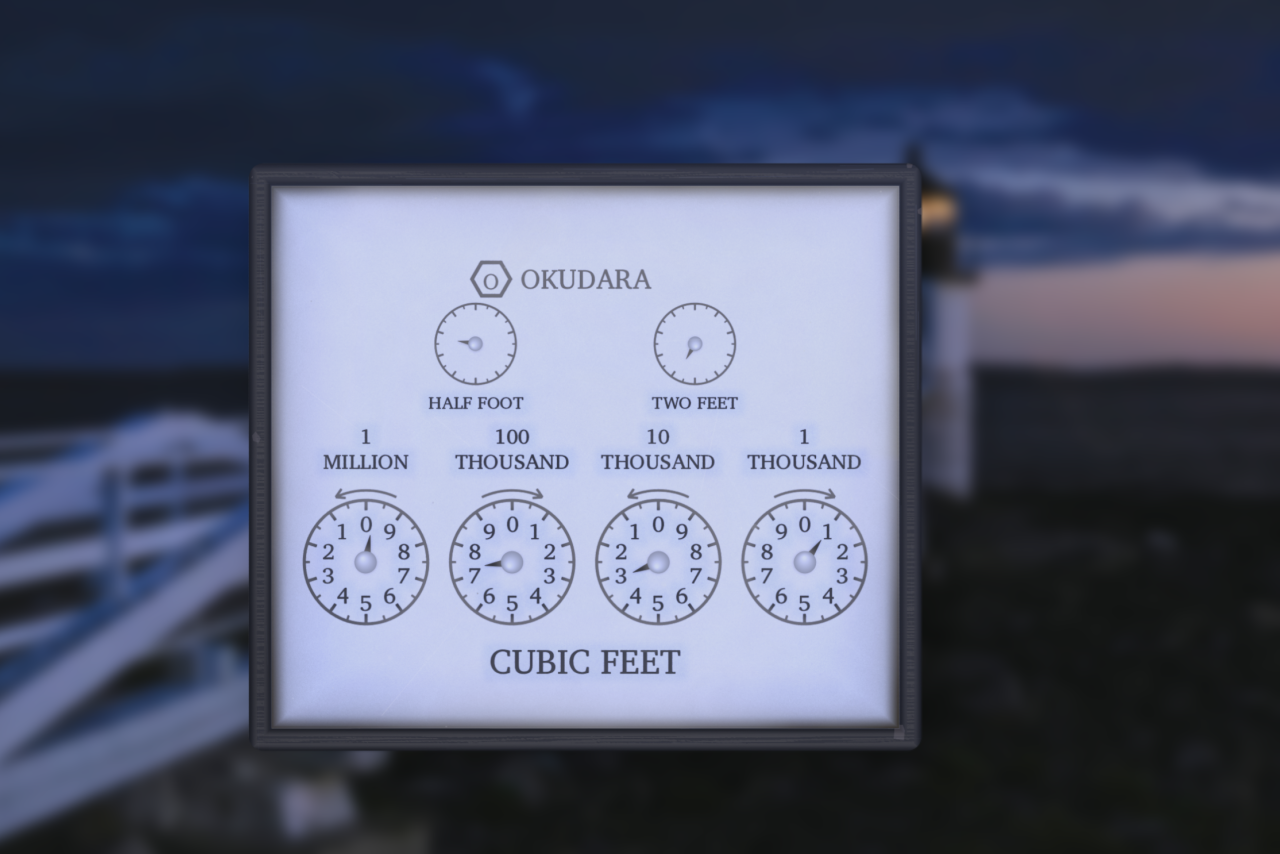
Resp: 973100 ft³
